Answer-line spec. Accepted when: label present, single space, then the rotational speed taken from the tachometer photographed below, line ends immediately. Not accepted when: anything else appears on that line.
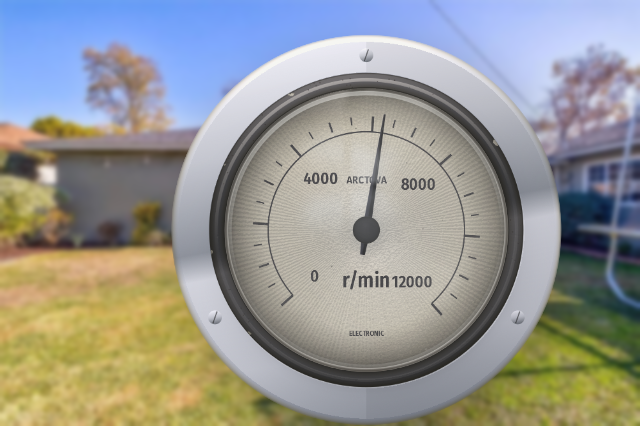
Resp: 6250 rpm
